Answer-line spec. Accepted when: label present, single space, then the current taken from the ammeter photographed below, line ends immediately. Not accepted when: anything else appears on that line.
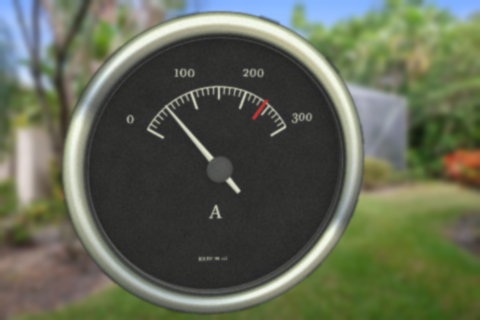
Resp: 50 A
